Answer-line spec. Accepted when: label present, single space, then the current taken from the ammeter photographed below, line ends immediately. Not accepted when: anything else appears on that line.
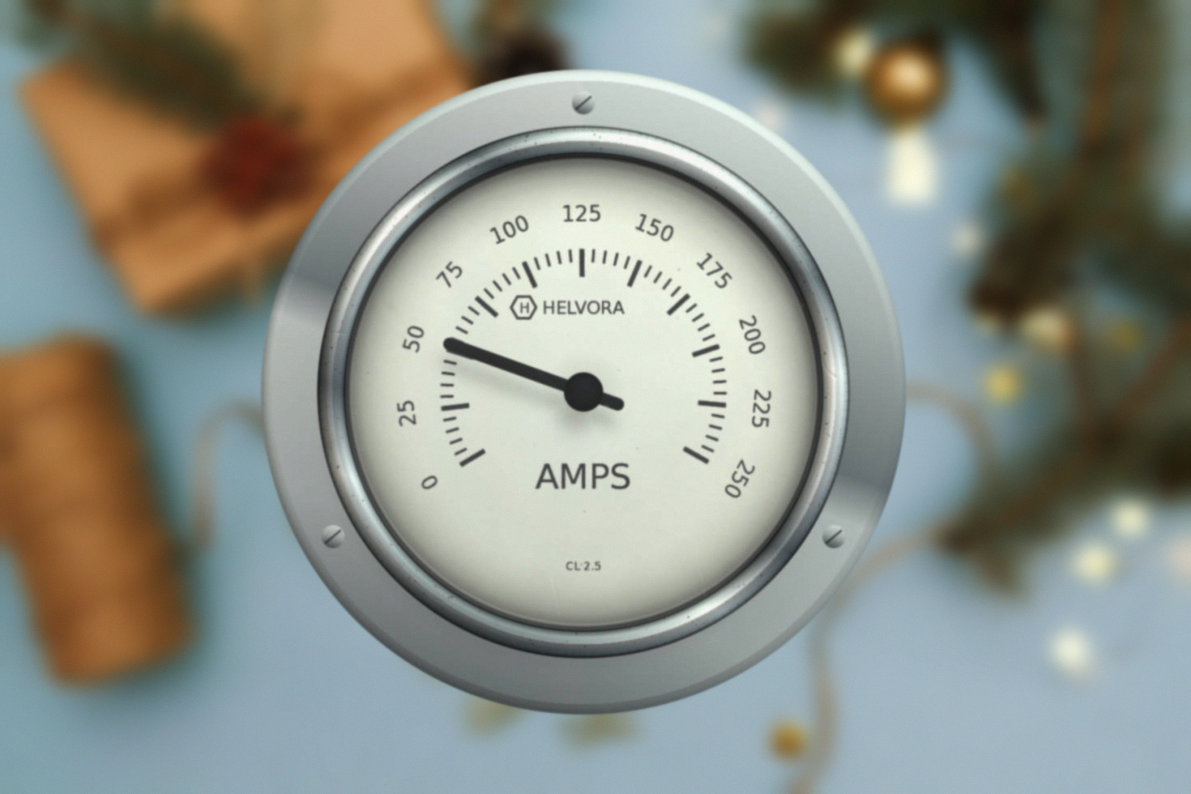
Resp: 52.5 A
